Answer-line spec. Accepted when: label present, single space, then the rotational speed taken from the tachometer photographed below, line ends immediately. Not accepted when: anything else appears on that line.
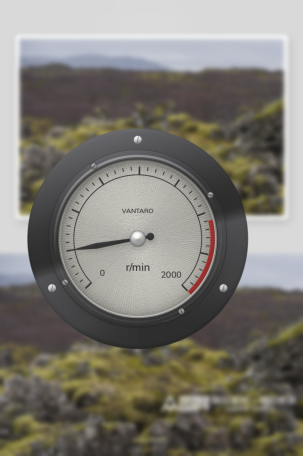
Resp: 250 rpm
